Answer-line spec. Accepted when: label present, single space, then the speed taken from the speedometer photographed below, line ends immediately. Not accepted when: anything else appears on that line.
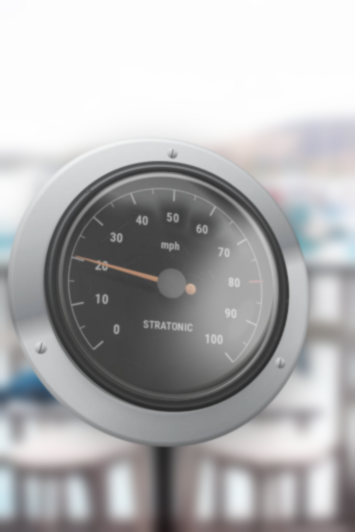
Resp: 20 mph
